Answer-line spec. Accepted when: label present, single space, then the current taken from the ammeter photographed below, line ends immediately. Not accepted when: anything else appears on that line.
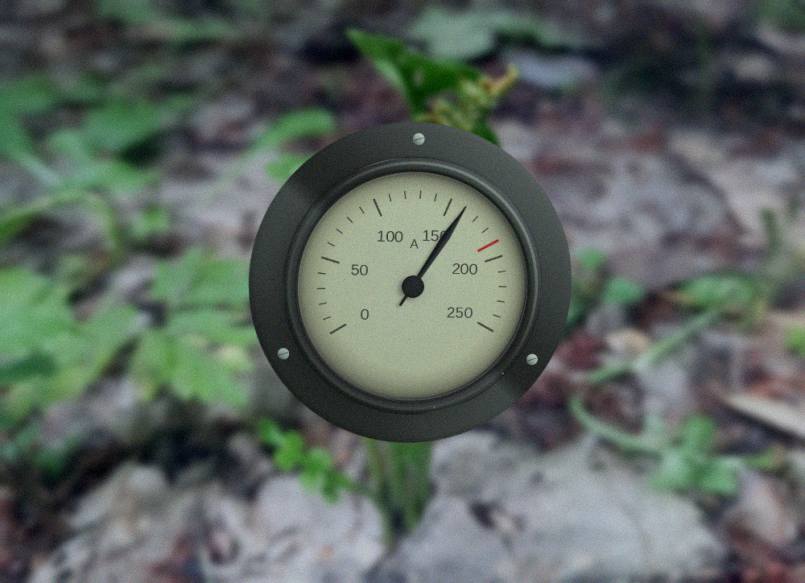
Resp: 160 A
